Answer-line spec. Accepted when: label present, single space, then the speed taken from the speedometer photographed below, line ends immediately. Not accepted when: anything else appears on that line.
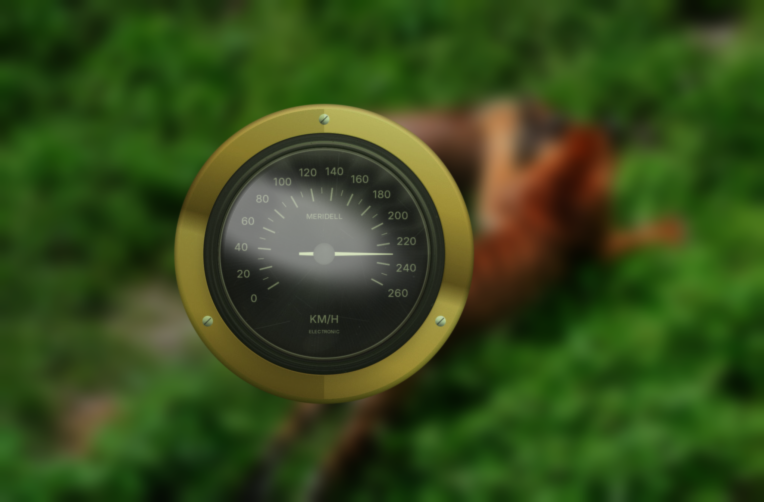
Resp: 230 km/h
